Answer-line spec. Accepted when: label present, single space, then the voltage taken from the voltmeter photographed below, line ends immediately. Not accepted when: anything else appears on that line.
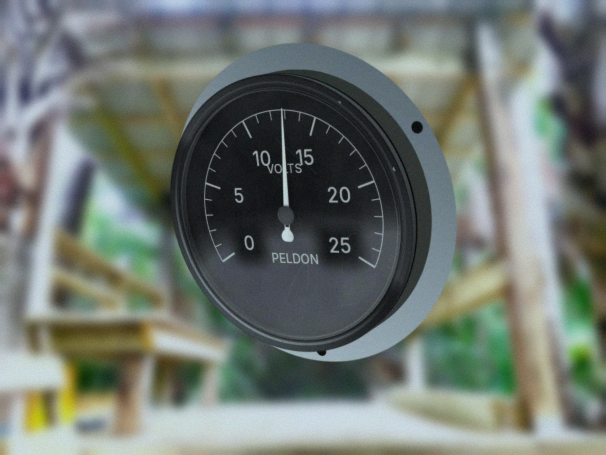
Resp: 13 V
